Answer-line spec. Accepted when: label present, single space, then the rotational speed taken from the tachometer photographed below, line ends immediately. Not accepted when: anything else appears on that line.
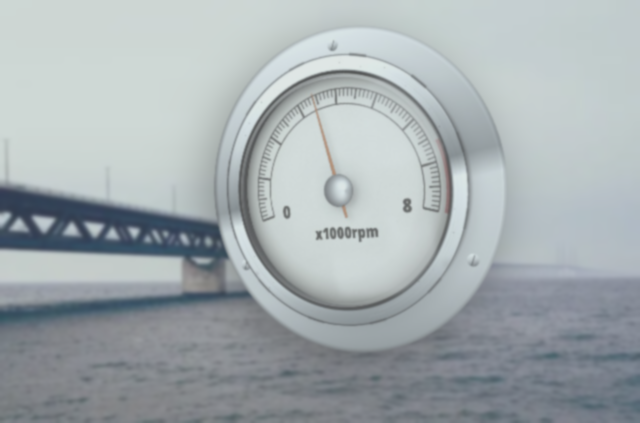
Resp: 3500 rpm
